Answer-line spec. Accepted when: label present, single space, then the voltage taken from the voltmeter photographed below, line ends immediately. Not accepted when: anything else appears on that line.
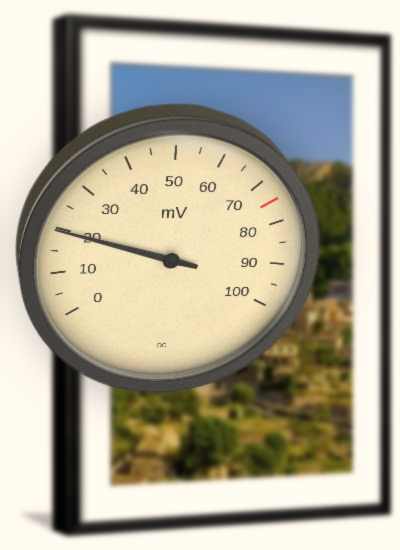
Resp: 20 mV
